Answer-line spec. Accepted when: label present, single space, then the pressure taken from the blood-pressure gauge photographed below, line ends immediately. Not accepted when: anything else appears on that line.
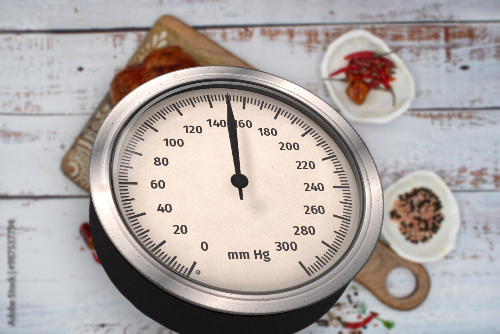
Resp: 150 mmHg
